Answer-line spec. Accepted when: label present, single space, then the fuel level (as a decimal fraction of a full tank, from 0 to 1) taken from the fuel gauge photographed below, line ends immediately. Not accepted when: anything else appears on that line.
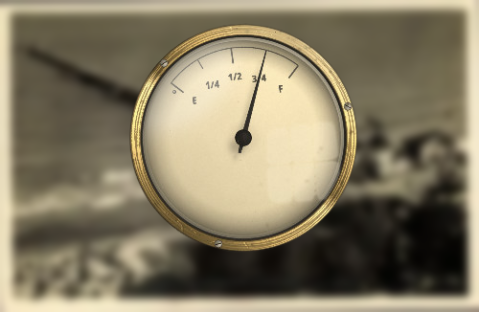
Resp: 0.75
